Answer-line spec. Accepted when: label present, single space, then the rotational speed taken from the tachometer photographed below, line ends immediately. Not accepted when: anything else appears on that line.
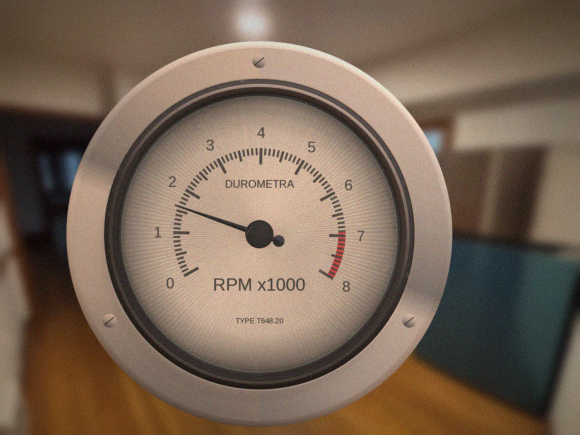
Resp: 1600 rpm
